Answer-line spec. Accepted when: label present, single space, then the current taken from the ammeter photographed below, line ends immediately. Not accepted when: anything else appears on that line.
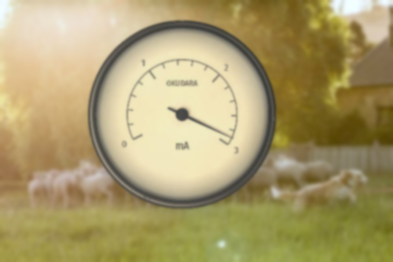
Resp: 2.9 mA
